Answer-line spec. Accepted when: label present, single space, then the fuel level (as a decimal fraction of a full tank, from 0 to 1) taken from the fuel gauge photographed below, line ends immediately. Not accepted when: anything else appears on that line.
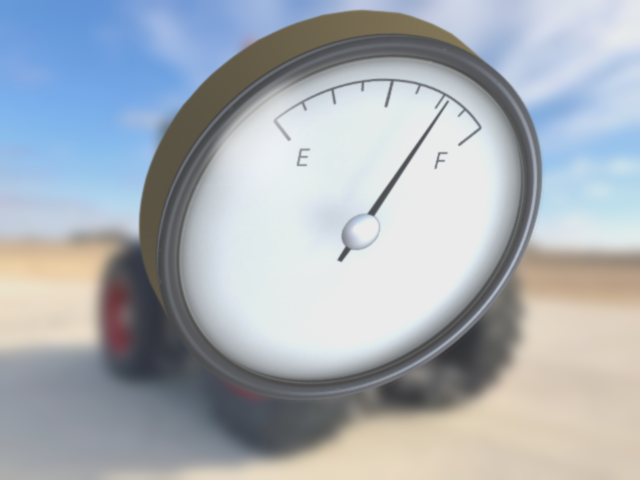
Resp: 0.75
